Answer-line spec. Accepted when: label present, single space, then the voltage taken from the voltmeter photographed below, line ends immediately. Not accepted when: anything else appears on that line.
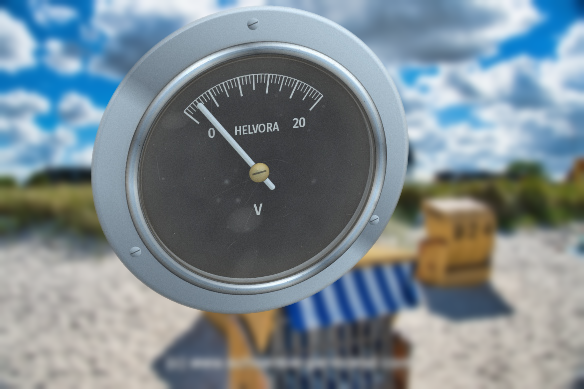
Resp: 2 V
